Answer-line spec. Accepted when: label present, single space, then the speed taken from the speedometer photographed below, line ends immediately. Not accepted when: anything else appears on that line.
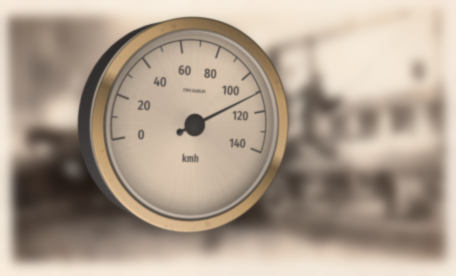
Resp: 110 km/h
